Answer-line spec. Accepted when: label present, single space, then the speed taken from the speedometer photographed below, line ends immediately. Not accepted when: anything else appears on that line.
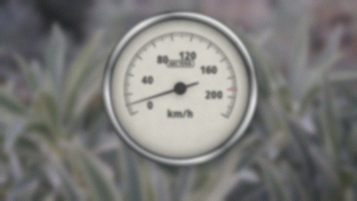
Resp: 10 km/h
